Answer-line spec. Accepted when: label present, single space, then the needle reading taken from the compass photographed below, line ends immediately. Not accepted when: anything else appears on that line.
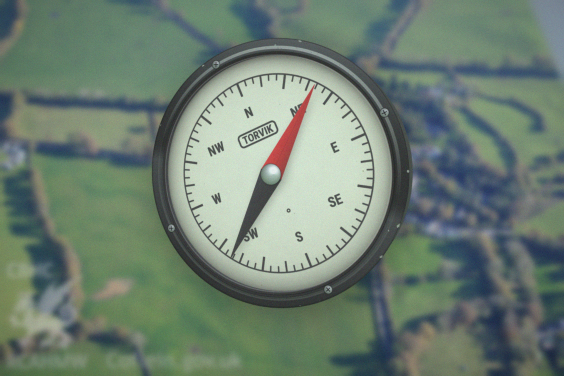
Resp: 50 °
